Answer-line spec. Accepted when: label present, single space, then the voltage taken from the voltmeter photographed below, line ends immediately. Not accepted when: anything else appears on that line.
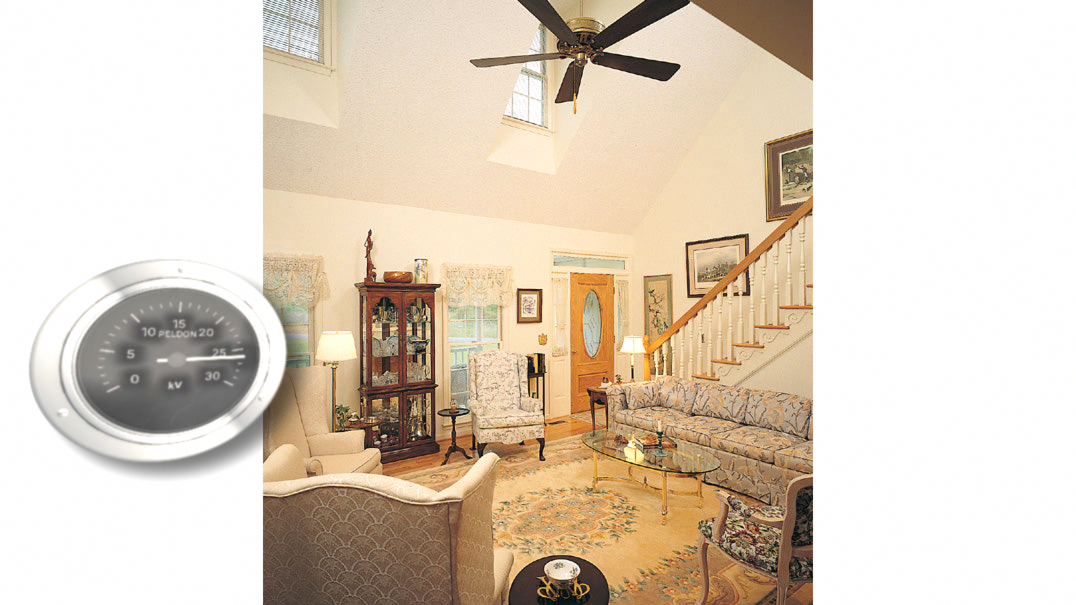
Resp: 26 kV
